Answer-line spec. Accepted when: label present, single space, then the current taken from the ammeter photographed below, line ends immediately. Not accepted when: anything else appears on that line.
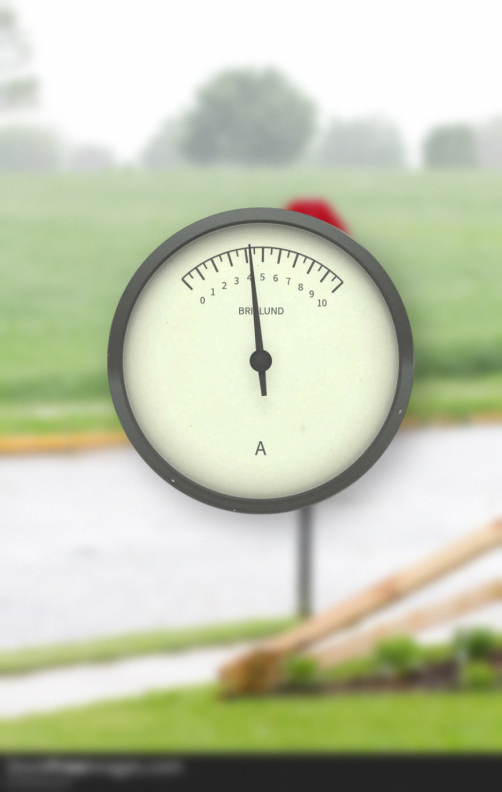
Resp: 4.25 A
